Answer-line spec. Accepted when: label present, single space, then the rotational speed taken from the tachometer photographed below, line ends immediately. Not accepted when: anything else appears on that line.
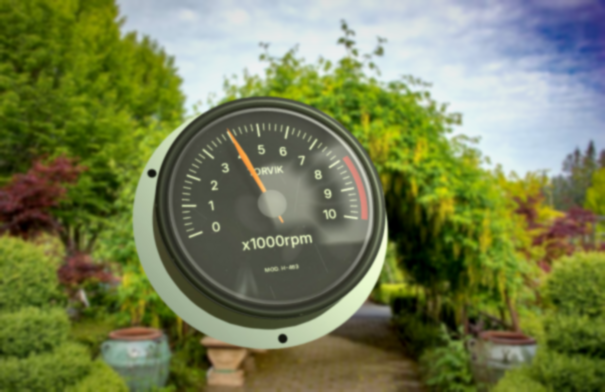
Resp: 4000 rpm
